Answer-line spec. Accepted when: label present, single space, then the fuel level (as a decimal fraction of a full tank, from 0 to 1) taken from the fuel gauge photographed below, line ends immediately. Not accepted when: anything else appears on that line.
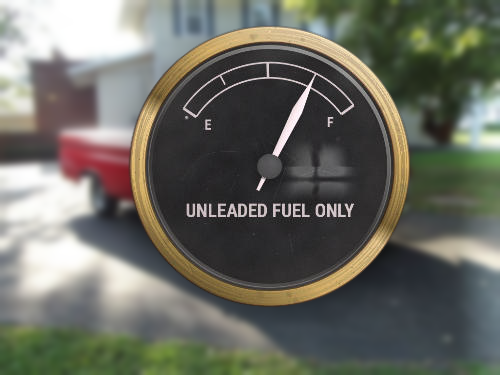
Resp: 0.75
